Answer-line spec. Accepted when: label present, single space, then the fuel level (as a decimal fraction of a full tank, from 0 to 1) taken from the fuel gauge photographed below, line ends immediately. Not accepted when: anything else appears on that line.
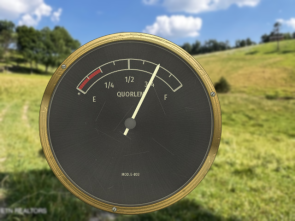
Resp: 0.75
